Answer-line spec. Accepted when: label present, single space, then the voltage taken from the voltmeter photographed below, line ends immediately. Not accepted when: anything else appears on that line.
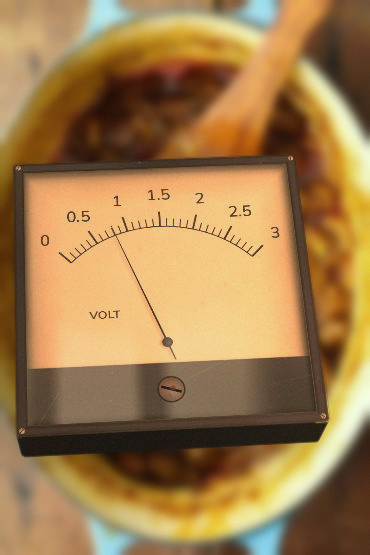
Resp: 0.8 V
